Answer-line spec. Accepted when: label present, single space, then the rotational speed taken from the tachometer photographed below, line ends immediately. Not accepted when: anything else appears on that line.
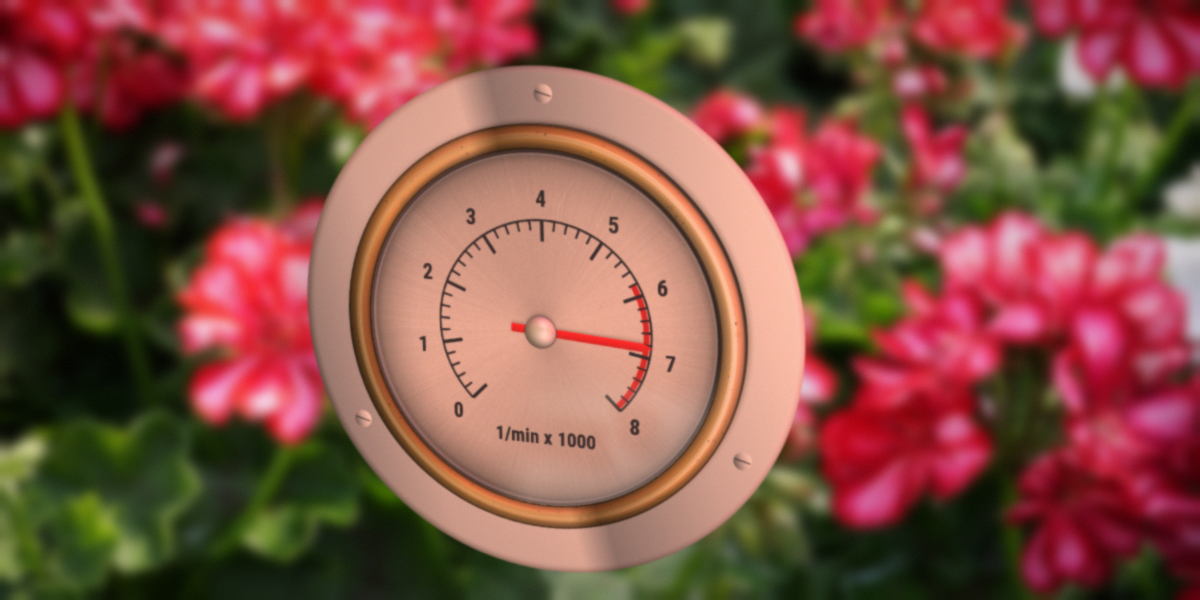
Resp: 6800 rpm
